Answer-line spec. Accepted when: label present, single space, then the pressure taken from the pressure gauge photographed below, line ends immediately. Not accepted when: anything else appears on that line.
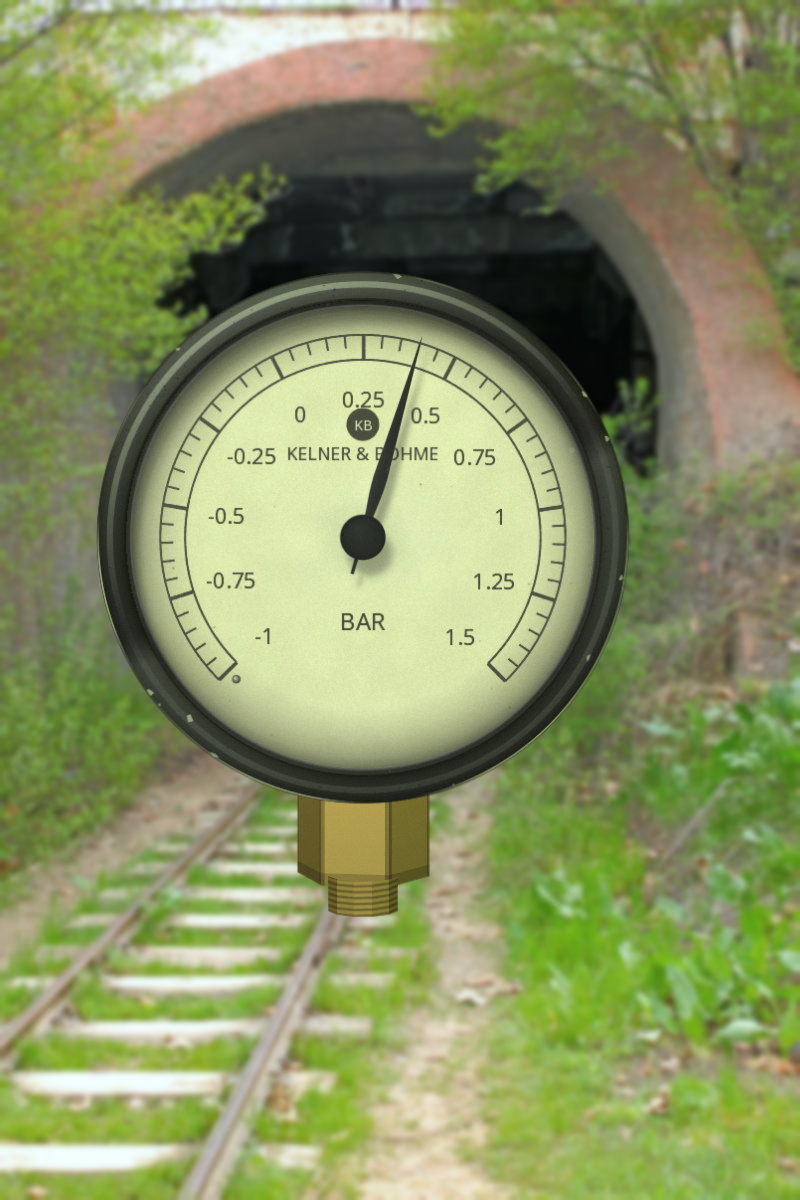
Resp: 0.4 bar
